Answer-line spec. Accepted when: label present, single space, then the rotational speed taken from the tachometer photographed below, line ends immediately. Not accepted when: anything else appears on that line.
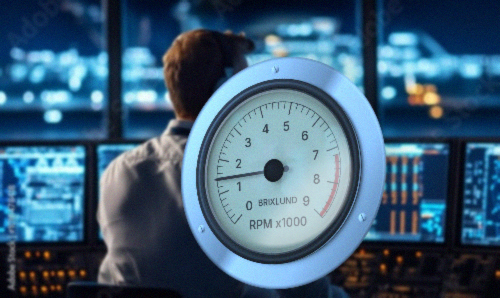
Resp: 1400 rpm
